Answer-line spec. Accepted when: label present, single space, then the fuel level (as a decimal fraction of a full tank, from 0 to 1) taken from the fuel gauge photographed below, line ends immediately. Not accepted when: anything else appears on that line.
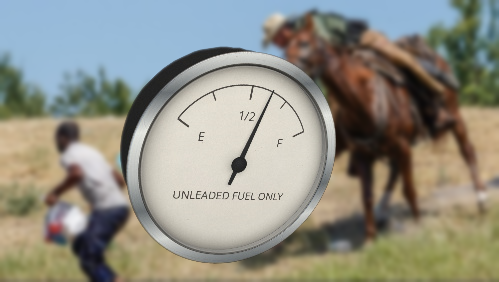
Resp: 0.625
